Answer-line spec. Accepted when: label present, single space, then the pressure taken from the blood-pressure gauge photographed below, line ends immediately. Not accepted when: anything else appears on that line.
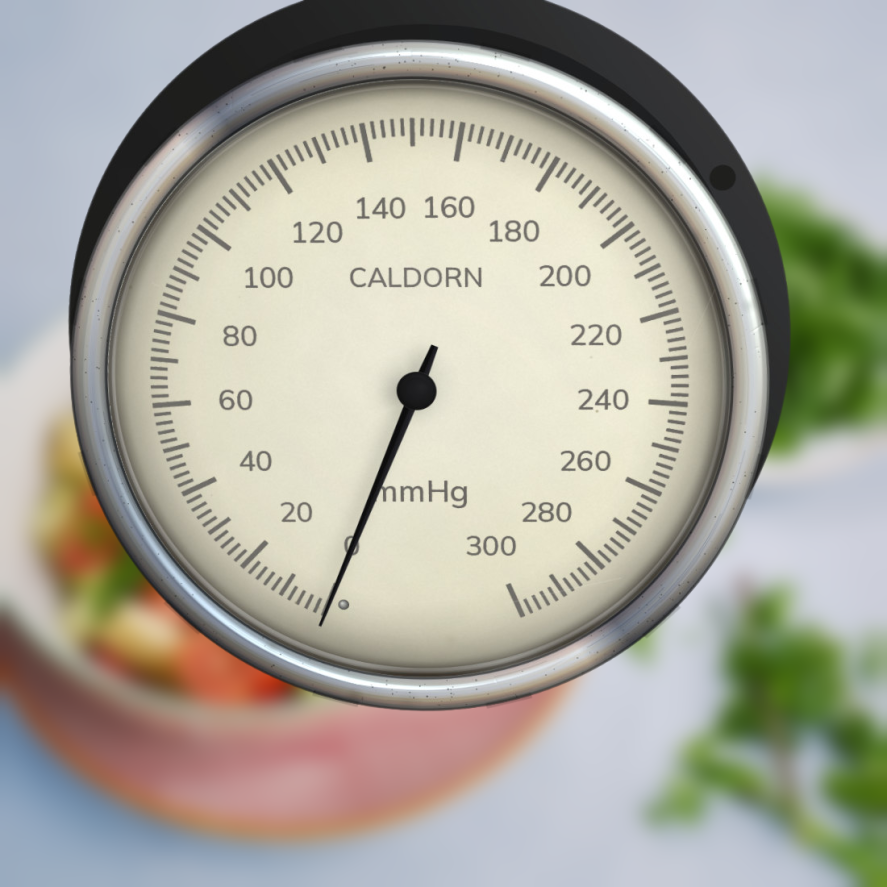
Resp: 0 mmHg
